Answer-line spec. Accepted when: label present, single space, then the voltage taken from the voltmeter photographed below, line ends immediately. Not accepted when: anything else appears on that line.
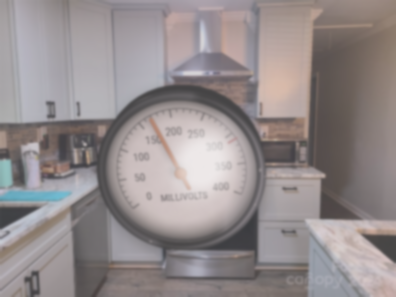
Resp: 170 mV
